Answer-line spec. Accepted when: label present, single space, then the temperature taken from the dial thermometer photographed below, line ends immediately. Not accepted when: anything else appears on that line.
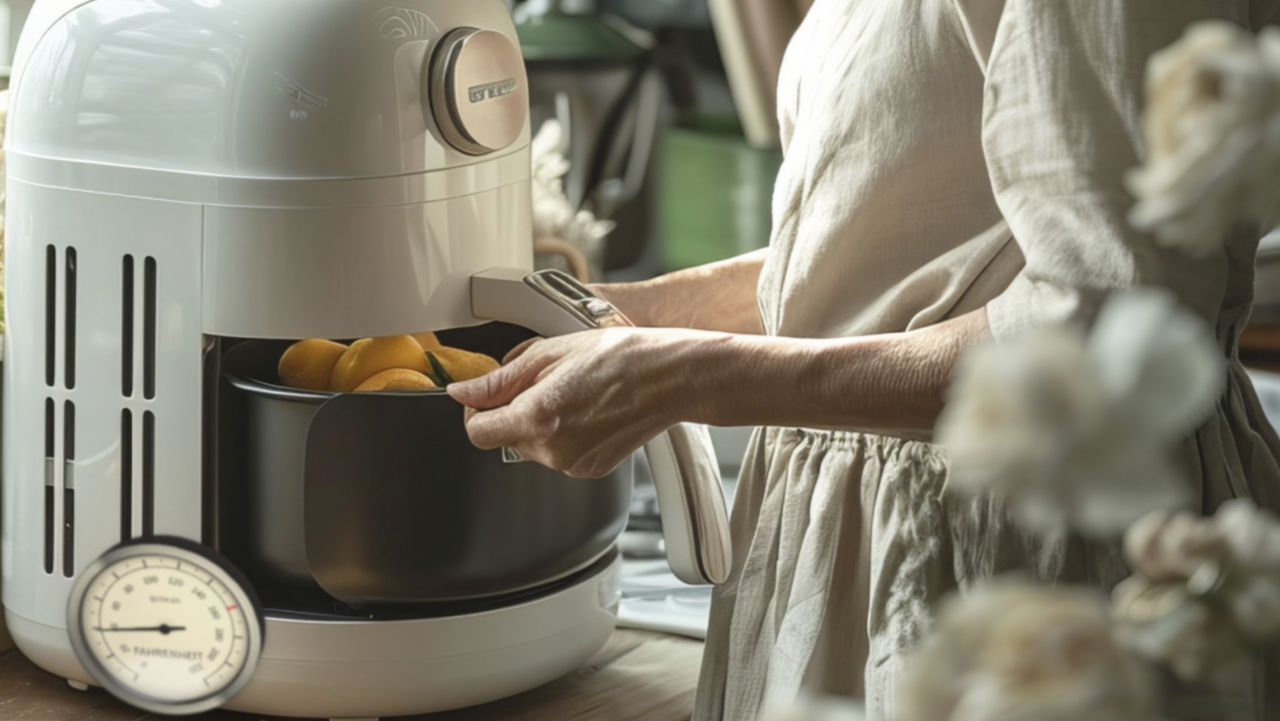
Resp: 40 °F
